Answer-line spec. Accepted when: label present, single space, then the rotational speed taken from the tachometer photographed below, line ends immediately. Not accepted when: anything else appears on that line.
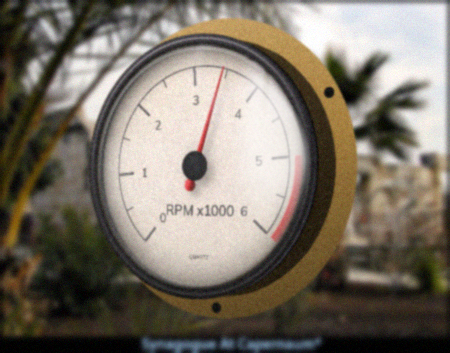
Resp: 3500 rpm
